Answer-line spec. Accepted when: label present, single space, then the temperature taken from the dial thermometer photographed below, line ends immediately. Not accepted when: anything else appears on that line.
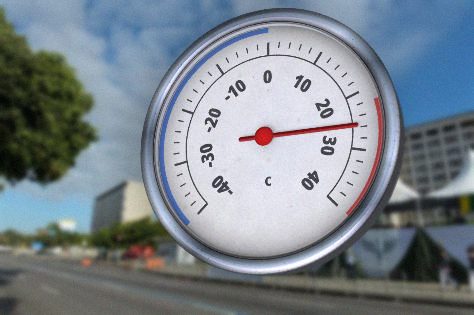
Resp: 26 °C
